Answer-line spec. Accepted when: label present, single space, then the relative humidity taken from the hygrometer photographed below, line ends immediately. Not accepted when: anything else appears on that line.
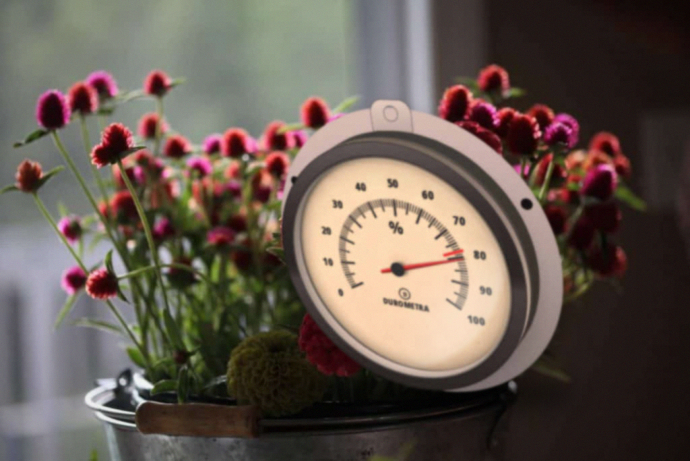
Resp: 80 %
